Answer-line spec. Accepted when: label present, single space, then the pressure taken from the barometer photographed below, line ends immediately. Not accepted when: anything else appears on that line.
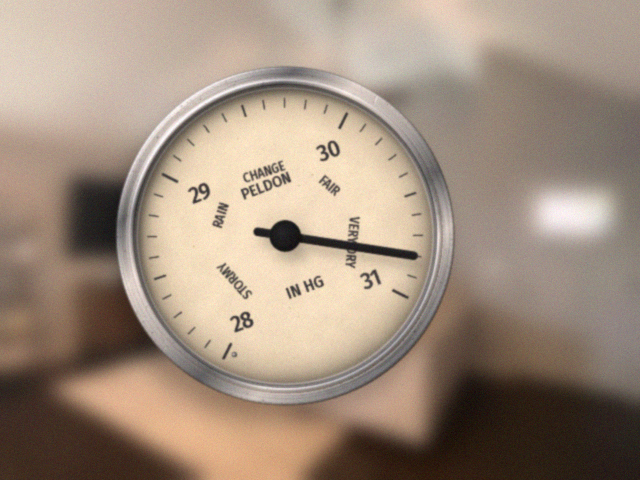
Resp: 30.8 inHg
